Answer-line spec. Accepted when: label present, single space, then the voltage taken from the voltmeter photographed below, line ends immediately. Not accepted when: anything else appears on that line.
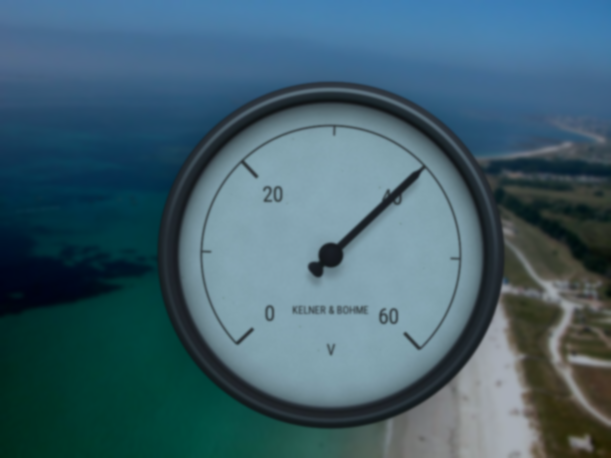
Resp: 40 V
